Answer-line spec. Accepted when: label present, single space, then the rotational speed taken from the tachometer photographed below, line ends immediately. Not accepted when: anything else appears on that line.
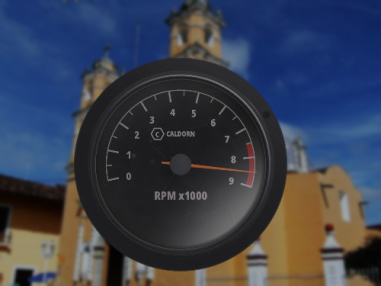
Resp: 8500 rpm
